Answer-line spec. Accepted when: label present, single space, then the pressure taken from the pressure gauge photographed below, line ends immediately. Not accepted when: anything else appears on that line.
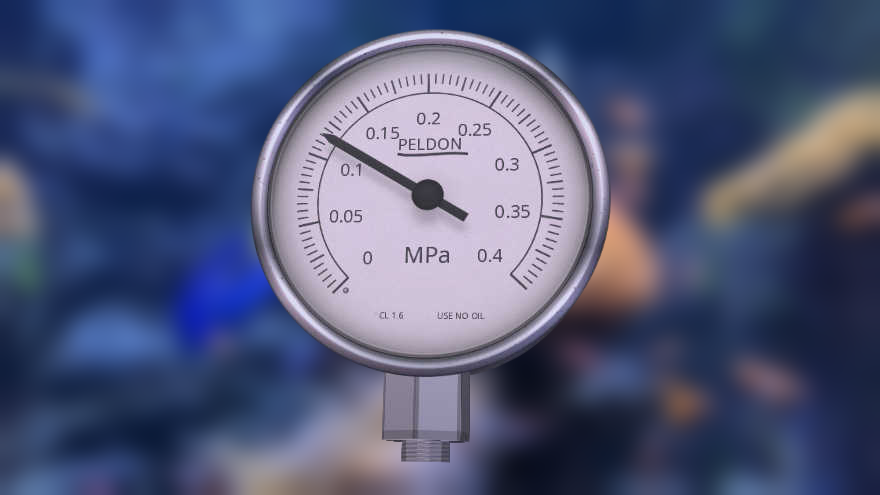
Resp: 0.115 MPa
